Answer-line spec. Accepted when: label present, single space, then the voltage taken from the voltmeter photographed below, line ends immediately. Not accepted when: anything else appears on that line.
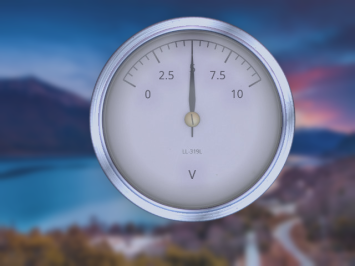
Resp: 5 V
